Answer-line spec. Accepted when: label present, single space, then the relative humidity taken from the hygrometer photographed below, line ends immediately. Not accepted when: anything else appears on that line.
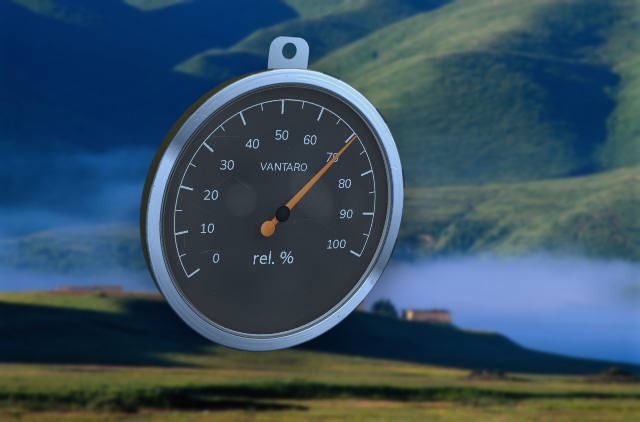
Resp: 70 %
